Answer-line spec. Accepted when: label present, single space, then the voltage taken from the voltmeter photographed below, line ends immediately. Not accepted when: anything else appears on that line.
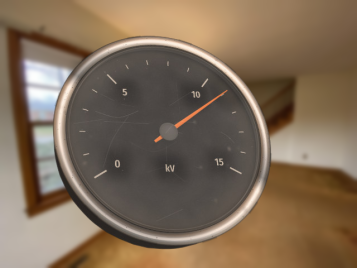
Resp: 11 kV
